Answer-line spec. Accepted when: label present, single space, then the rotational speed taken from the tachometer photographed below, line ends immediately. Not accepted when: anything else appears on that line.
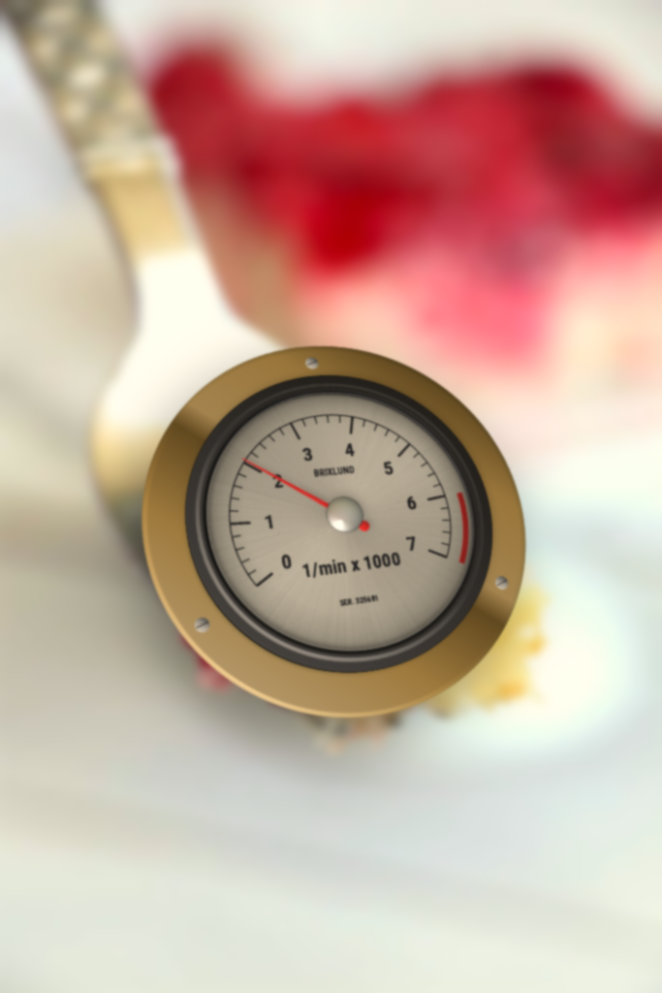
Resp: 2000 rpm
